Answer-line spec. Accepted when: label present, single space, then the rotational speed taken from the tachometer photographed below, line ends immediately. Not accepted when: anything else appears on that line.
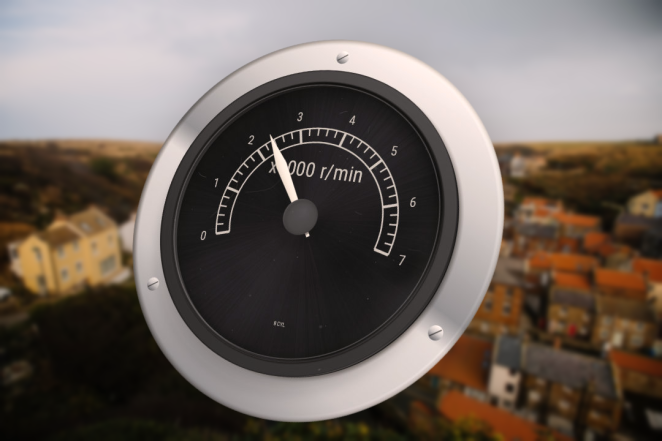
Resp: 2400 rpm
